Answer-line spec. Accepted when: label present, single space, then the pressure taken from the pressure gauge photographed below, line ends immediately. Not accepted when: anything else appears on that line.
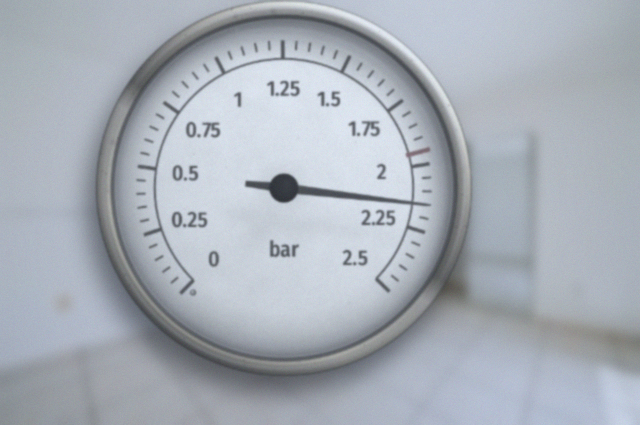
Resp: 2.15 bar
